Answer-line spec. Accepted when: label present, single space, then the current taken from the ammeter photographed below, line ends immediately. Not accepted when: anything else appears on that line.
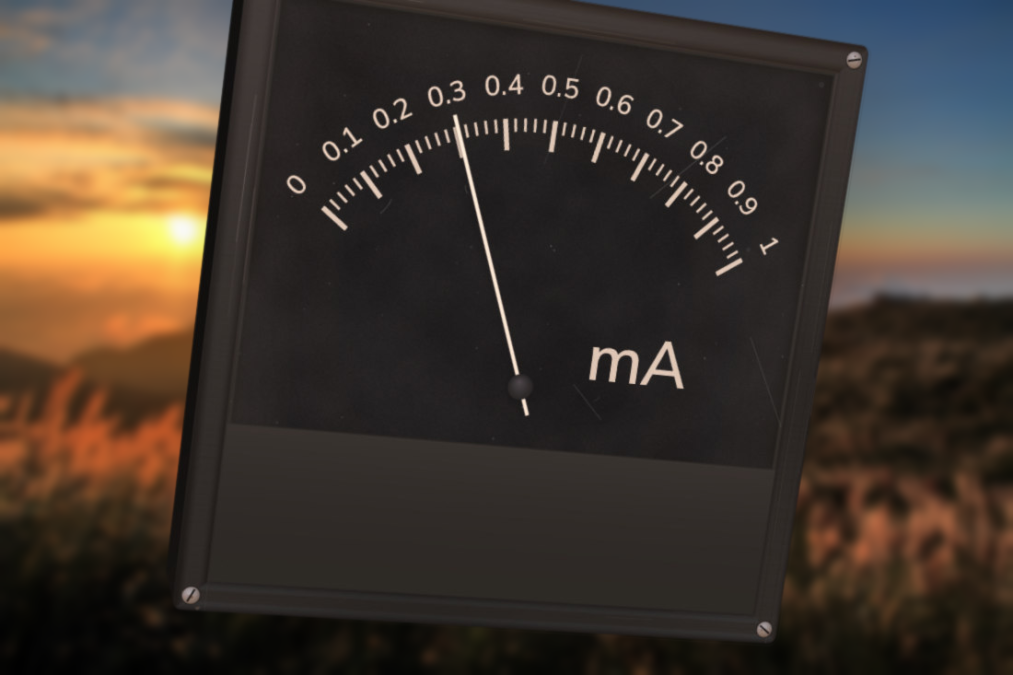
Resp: 0.3 mA
